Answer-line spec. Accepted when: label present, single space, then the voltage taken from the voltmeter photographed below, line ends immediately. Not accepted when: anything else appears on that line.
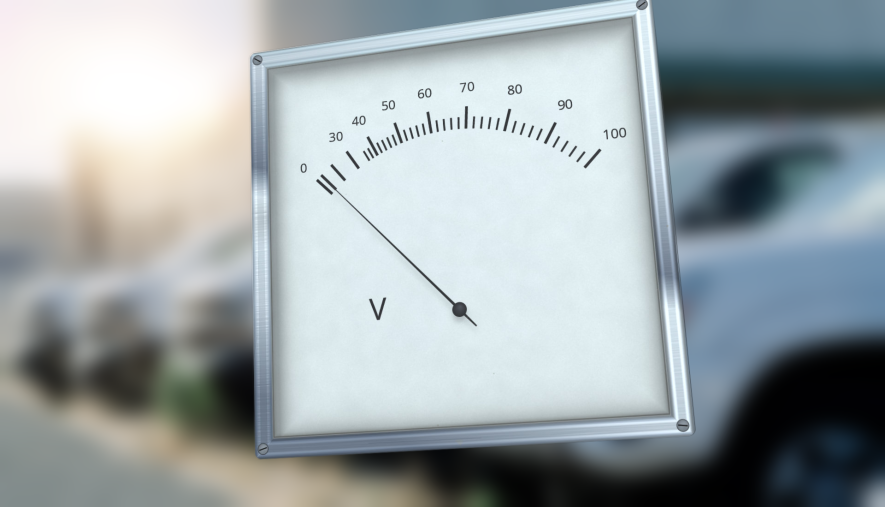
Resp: 10 V
